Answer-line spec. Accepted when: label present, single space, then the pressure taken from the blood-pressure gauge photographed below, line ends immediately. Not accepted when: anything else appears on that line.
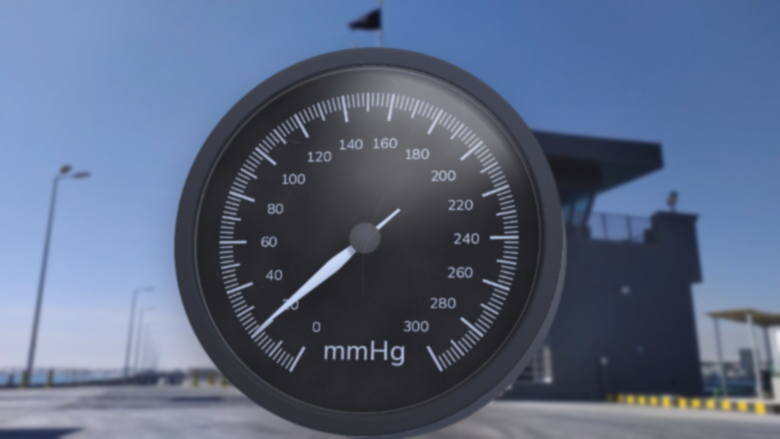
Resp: 20 mmHg
